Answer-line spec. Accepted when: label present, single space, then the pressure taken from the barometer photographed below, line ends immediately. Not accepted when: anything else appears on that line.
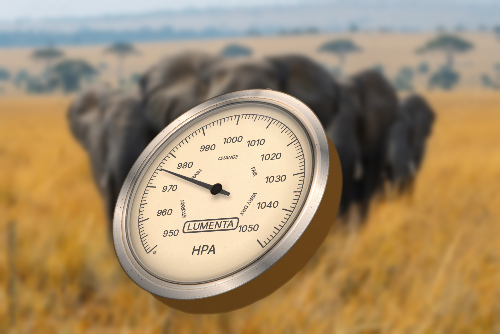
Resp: 975 hPa
